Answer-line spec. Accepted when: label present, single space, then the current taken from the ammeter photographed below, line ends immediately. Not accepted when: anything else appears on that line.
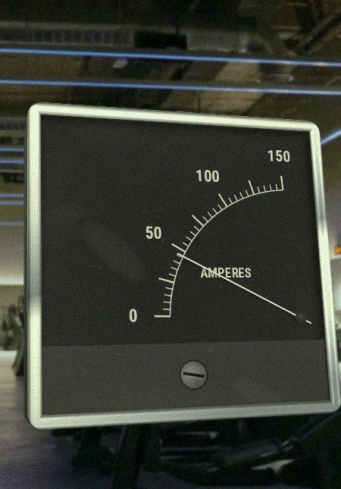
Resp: 45 A
